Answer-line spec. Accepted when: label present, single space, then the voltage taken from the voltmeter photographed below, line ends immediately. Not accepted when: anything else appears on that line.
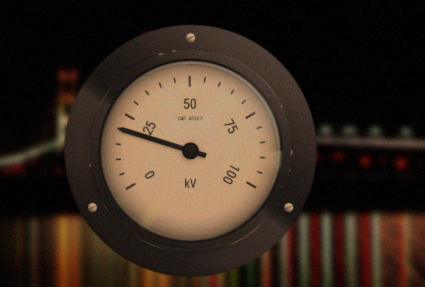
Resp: 20 kV
